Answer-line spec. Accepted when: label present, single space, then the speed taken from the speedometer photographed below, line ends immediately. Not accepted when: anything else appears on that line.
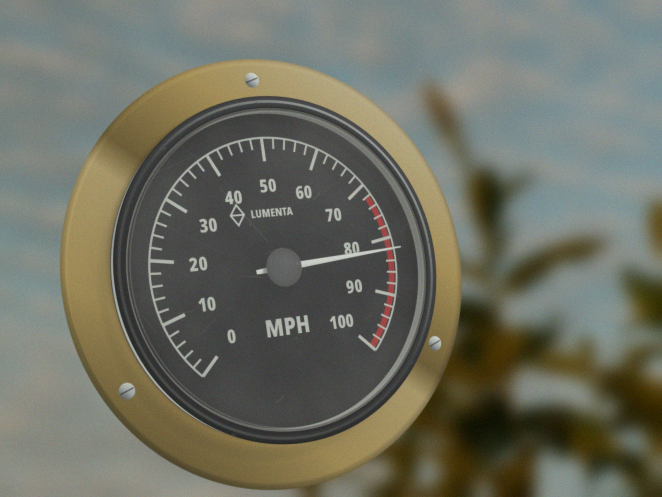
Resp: 82 mph
